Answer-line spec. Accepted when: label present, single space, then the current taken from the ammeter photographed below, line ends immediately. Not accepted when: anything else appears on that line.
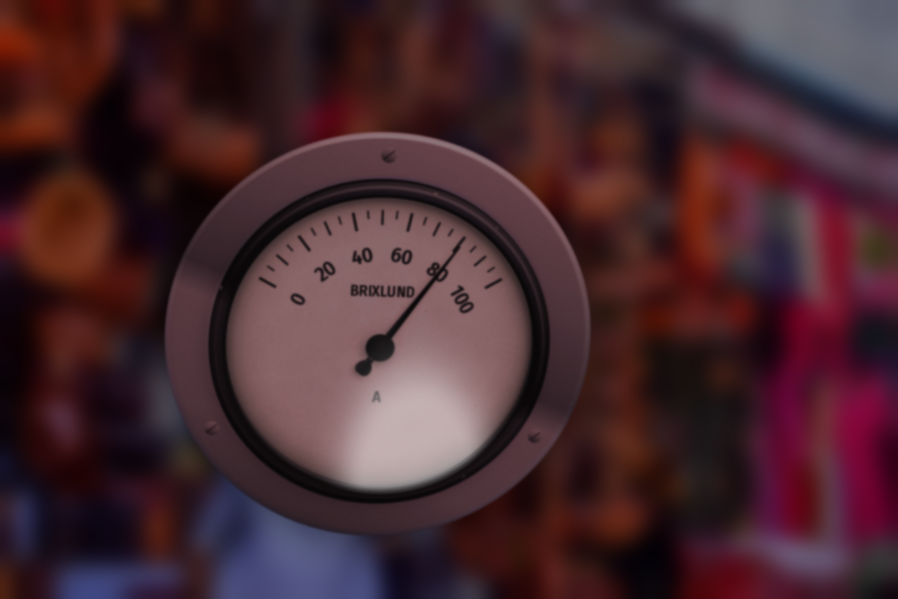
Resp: 80 A
